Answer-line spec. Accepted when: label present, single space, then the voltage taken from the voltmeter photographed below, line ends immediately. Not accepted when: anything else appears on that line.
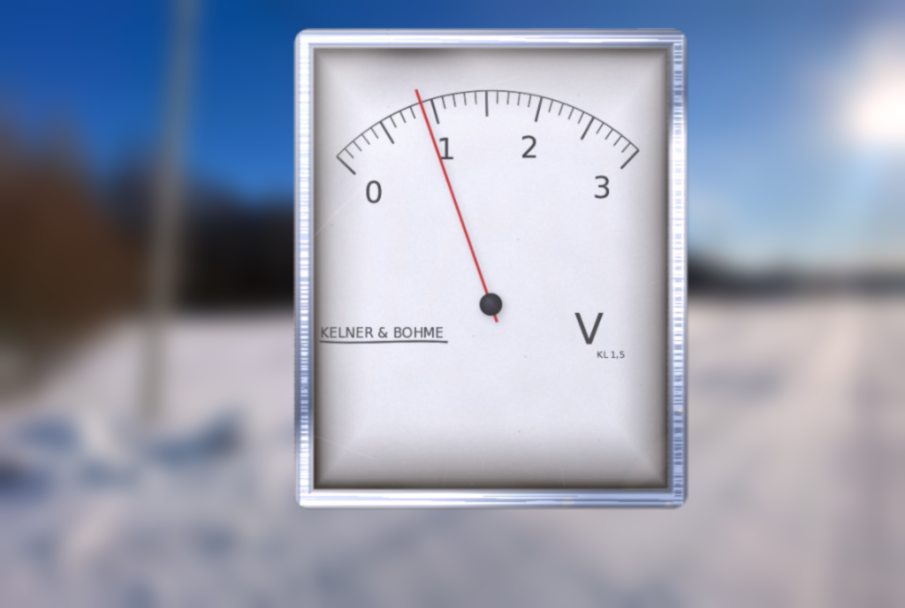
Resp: 0.9 V
